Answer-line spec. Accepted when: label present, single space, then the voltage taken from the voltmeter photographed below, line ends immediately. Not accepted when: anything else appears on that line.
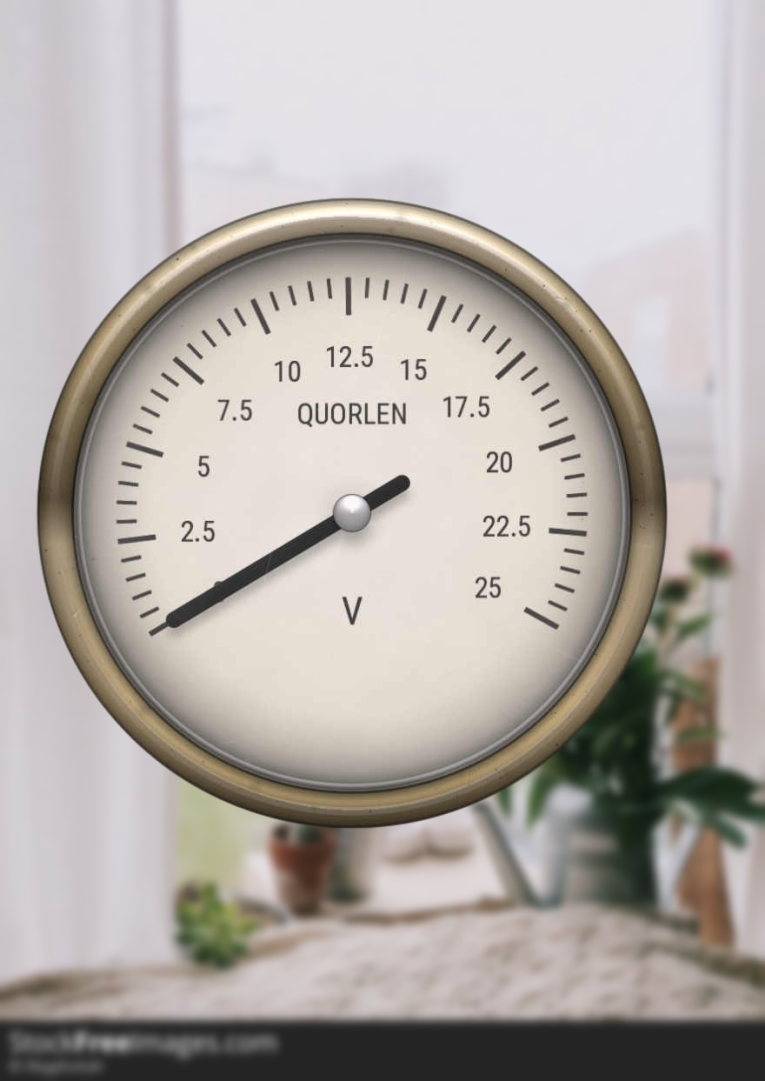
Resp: 0 V
